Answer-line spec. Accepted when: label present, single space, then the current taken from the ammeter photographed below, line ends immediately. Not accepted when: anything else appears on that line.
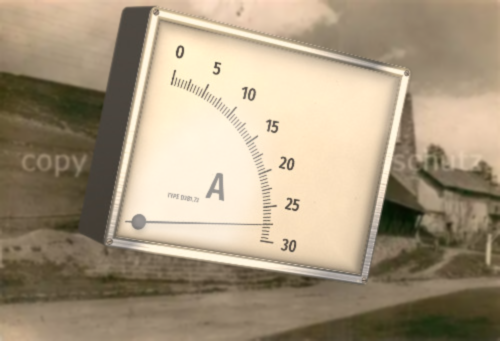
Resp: 27.5 A
